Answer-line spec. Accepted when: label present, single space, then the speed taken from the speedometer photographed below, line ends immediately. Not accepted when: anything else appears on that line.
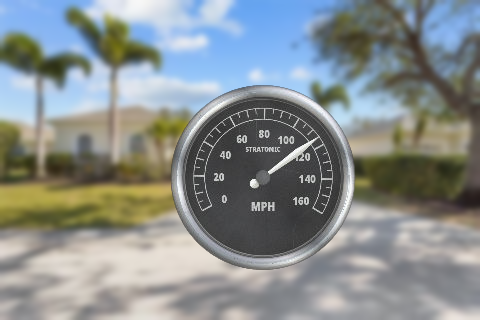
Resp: 115 mph
